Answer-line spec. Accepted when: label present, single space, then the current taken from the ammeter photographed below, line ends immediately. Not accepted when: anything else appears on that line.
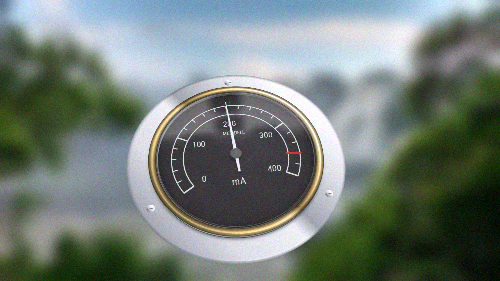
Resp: 200 mA
